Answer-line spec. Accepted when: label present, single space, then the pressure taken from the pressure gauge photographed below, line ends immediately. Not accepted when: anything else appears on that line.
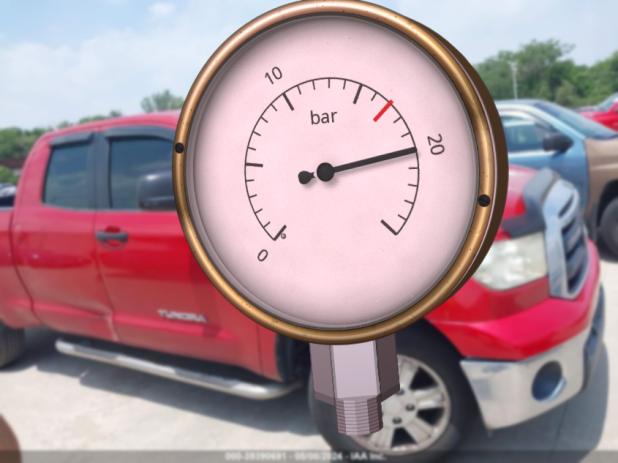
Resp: 20 bar
